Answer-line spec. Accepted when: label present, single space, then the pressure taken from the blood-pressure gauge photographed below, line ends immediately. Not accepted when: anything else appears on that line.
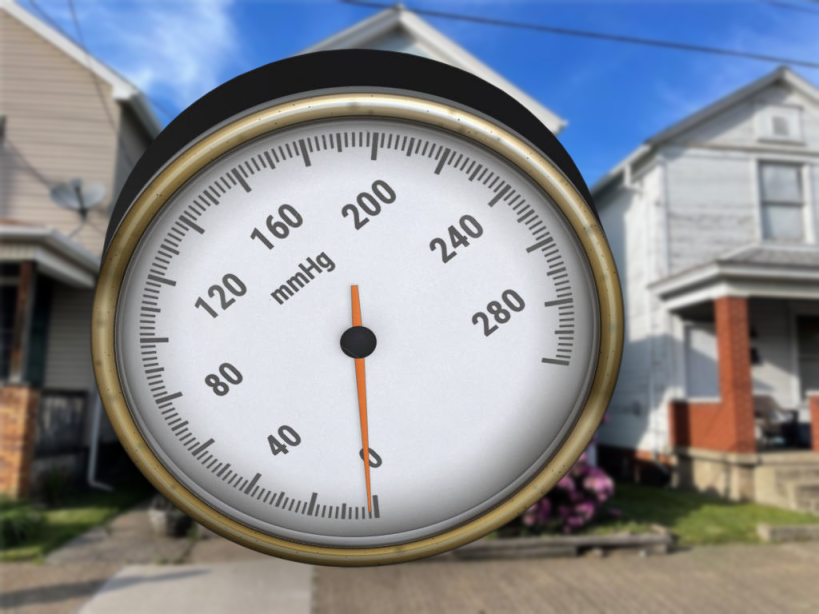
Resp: 2 mmHg
